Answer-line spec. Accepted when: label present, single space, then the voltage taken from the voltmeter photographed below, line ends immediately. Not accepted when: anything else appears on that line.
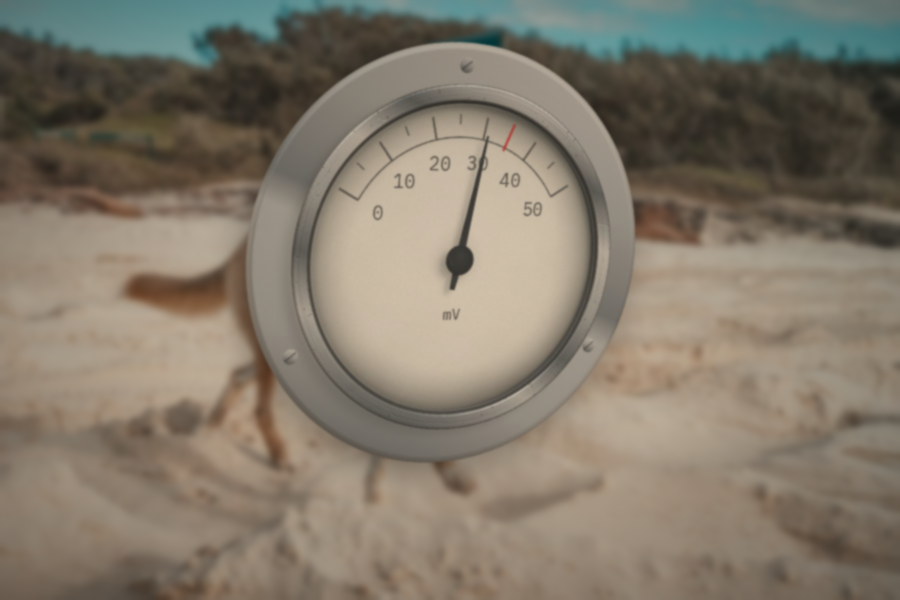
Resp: 30 mV
